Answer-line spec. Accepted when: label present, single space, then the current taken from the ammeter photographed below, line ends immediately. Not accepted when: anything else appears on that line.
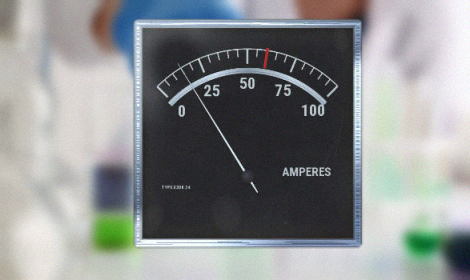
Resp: 15 A
